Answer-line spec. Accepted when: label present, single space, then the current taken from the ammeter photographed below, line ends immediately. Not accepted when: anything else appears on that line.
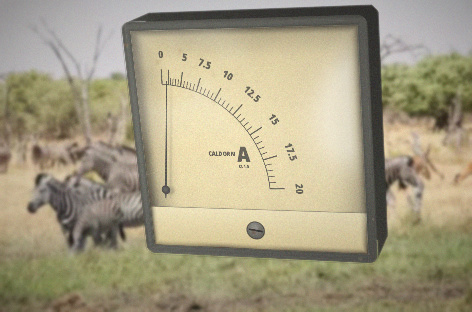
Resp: 2.5 A
